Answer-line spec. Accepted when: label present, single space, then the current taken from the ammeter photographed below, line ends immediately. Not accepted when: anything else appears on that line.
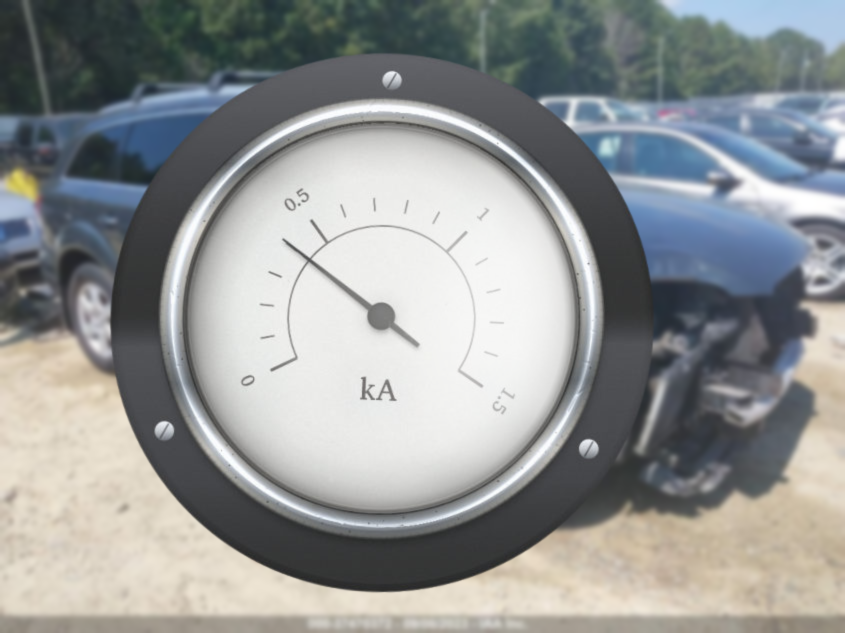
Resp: 0.4 kA
